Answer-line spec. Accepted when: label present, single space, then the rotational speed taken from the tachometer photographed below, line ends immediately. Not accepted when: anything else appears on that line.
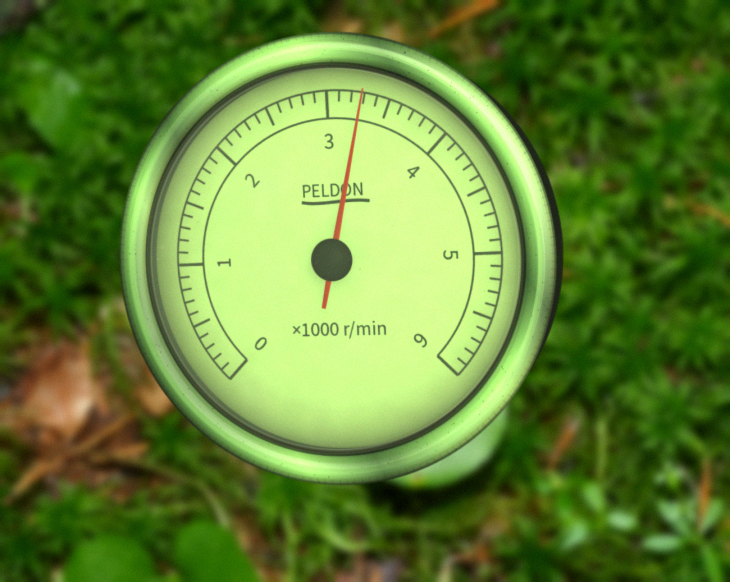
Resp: 3300 rpm
